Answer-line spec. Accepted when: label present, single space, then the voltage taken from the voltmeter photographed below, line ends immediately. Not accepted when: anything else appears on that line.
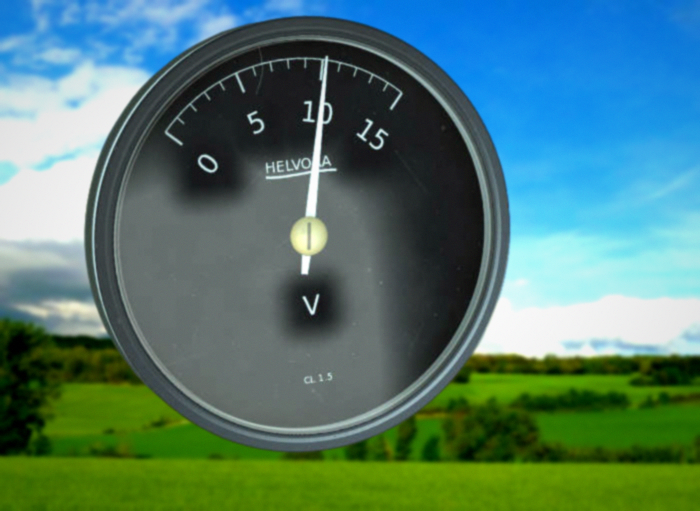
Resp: 10 V
